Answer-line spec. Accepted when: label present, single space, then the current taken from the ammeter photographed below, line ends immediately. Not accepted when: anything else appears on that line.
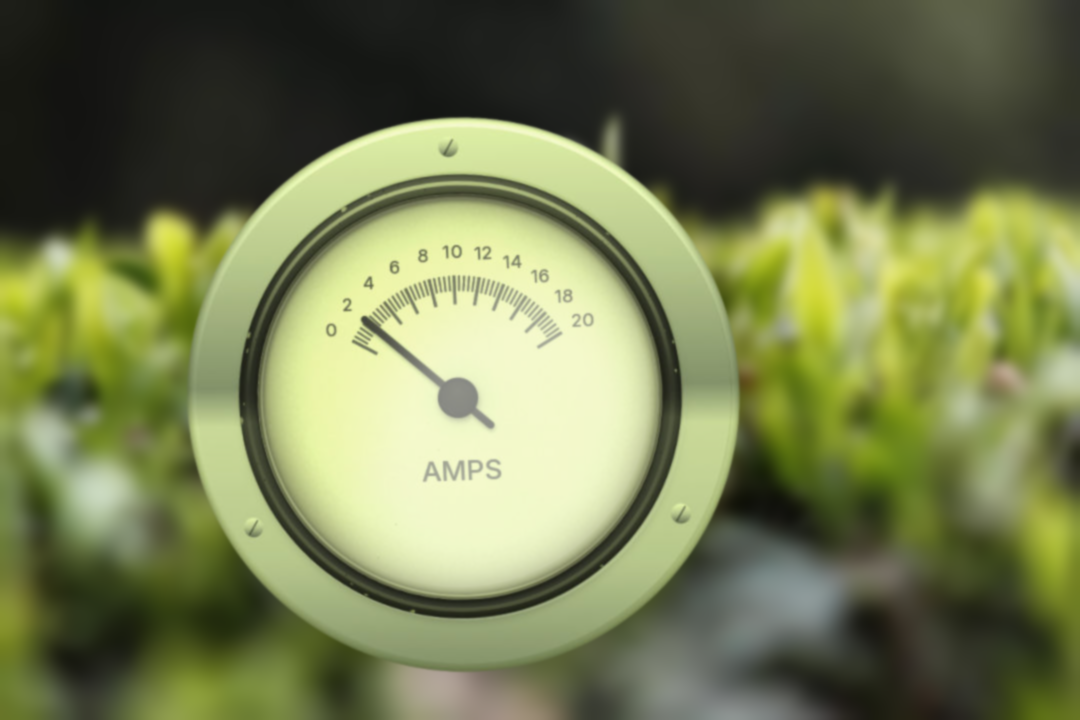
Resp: 2 A
